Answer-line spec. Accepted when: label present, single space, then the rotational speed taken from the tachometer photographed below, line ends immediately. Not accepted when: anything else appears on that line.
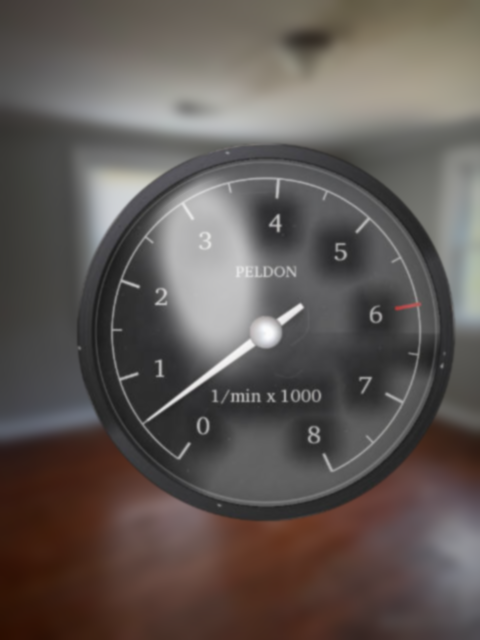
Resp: 500 rpm
